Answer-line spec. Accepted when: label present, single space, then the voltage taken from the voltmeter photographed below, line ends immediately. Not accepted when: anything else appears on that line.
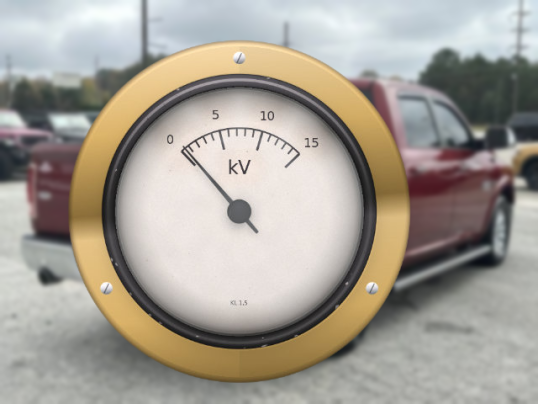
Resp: 0.5 kV
